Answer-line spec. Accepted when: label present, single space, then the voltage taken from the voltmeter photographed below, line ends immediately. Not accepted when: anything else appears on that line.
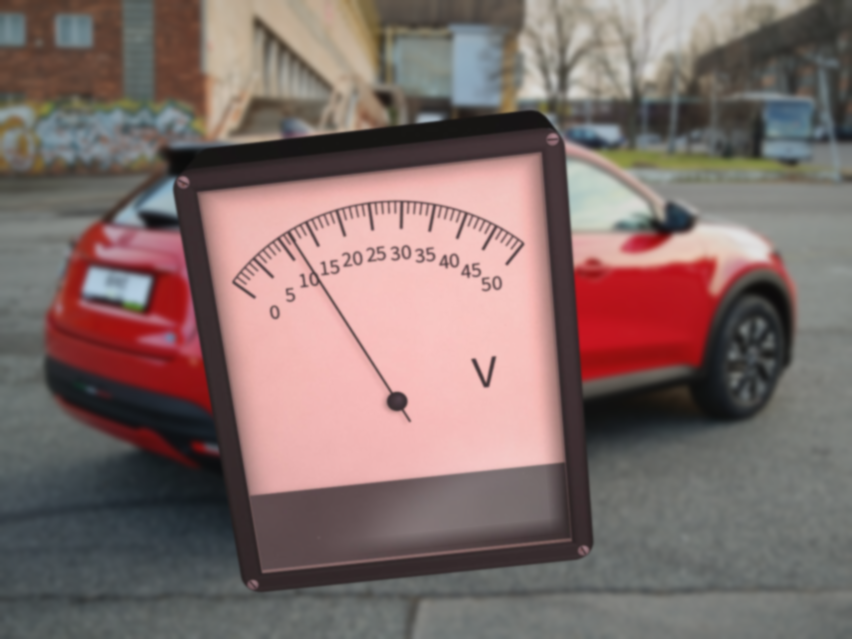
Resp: 12 V
